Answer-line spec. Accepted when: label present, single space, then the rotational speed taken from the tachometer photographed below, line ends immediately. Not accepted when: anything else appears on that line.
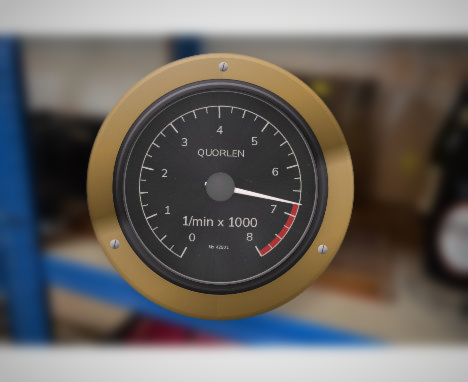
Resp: 6750 rpm
